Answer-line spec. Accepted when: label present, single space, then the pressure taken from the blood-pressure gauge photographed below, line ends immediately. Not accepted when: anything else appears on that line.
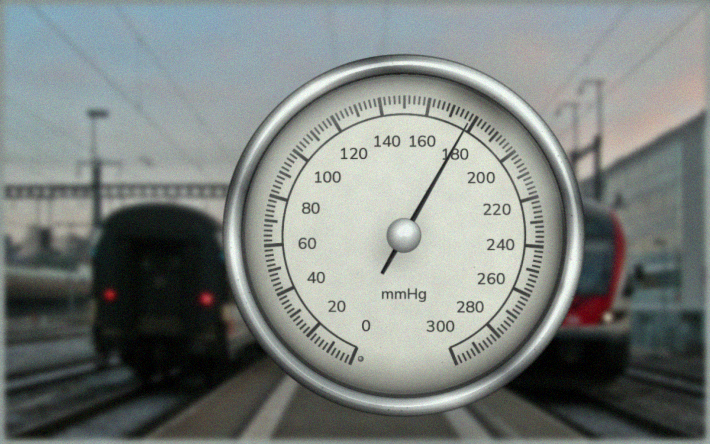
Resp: 178 mmHg
